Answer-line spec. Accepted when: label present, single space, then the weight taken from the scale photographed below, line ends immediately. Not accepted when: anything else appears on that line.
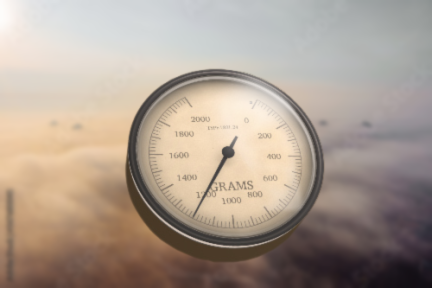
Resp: 1200 g
